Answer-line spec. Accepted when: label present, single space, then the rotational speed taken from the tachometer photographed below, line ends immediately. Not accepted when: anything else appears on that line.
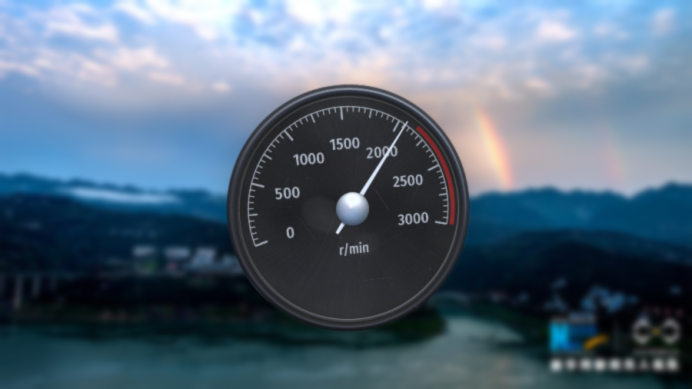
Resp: 2050 rpm
